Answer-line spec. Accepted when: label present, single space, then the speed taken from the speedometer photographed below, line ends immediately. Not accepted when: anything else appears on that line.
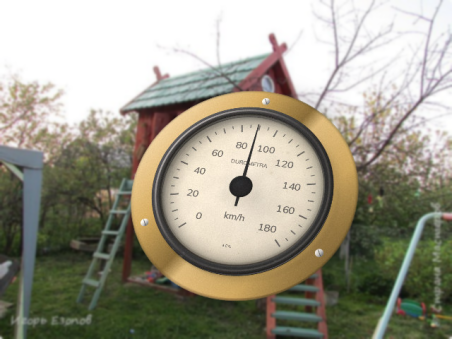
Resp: 90 km/h
